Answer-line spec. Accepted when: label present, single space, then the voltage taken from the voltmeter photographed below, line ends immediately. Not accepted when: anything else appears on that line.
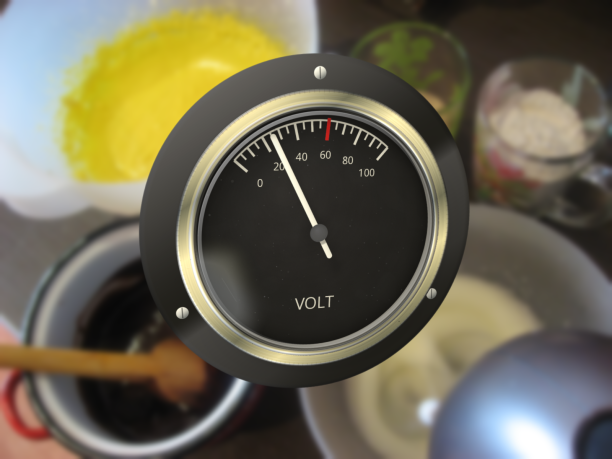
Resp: 25 V
